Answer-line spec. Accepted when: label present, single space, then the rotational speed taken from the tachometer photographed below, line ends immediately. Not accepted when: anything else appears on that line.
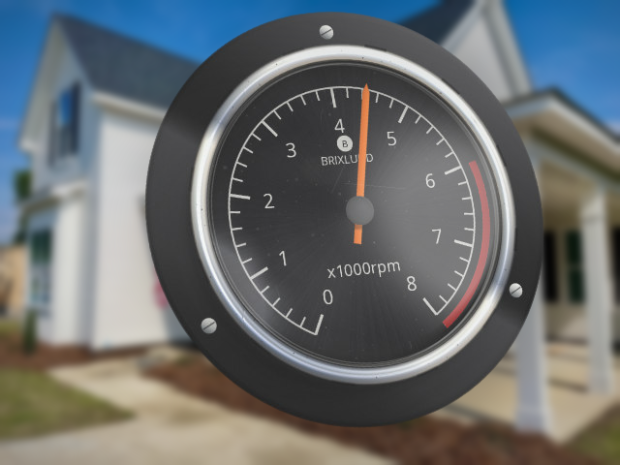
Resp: 4400 rpm
